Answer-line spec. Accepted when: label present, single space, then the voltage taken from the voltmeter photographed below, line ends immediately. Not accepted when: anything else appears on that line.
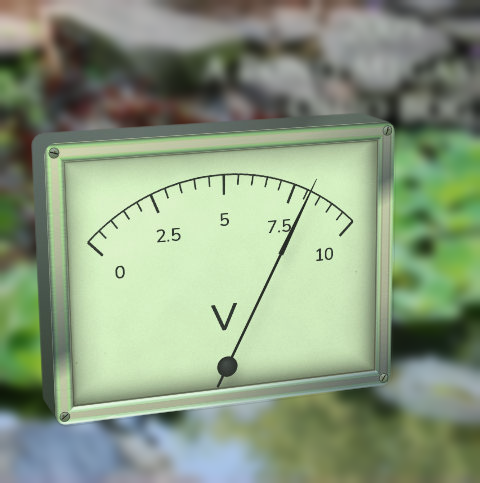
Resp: 8 V
